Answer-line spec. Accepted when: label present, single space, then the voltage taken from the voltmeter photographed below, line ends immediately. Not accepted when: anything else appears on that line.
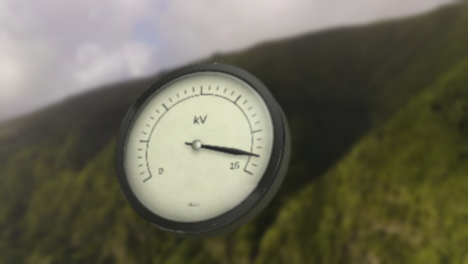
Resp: 14 kV
